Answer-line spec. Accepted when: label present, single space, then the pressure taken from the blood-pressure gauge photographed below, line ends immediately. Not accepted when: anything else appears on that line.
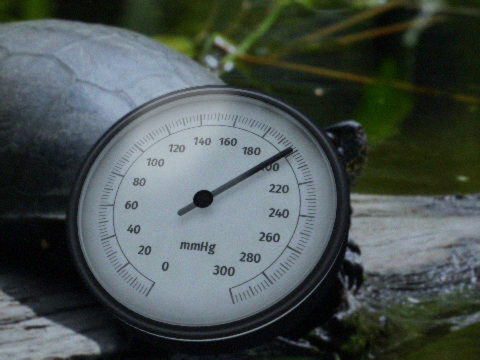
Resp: 200 mmHg
